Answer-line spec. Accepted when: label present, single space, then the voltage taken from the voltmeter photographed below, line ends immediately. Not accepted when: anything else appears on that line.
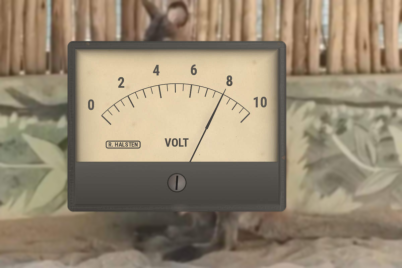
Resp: 8 V
